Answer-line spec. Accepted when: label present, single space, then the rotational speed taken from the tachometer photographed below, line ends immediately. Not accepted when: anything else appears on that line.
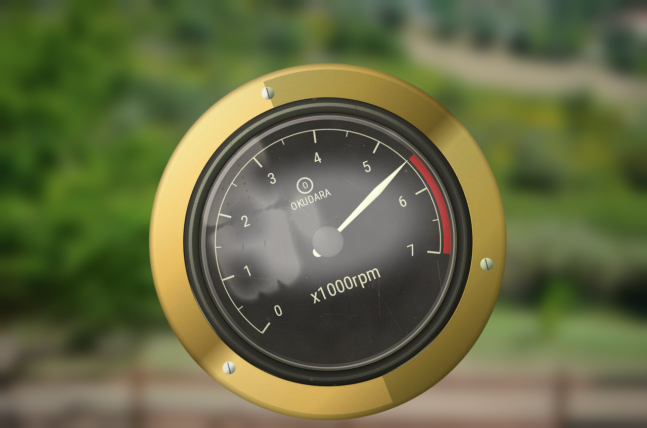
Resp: 5500 rpm
